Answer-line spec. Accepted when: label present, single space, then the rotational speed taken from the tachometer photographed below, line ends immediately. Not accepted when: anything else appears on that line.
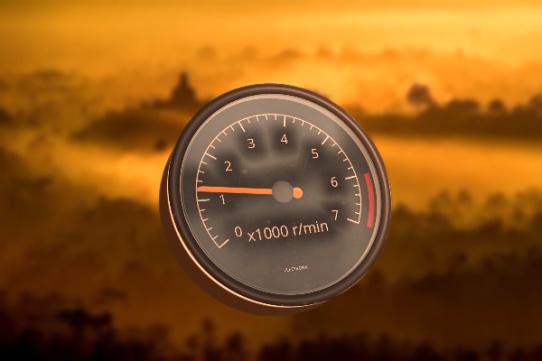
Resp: 1200 rpm
